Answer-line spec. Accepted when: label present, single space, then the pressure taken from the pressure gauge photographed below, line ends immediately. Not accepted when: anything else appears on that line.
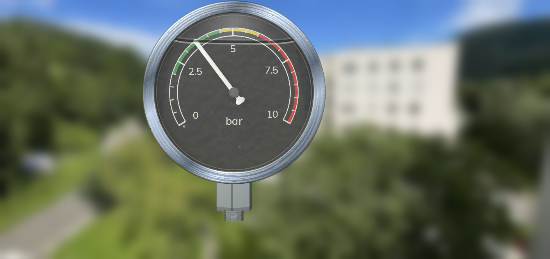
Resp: 3.5 bar
